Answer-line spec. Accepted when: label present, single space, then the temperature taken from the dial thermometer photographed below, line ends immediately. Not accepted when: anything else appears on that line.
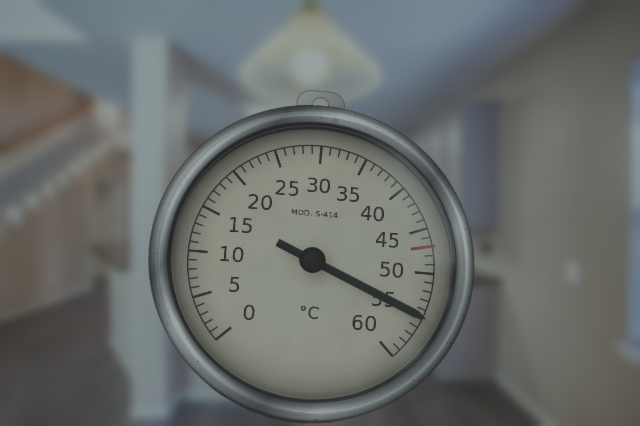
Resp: 55 °C
